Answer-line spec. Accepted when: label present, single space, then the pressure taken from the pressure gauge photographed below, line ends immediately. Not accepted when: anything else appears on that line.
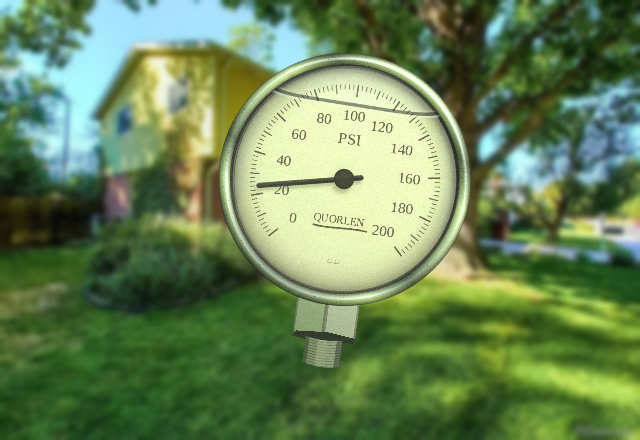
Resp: 24 psi
